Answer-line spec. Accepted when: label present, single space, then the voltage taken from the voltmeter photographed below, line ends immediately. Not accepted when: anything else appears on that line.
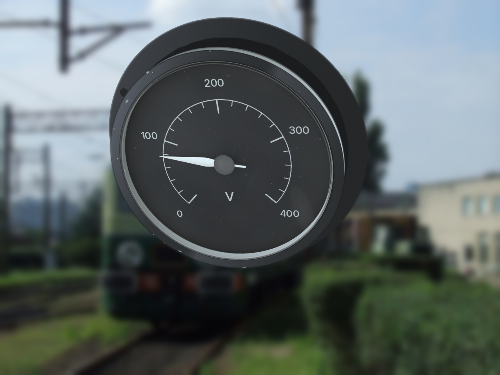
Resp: 80 V
